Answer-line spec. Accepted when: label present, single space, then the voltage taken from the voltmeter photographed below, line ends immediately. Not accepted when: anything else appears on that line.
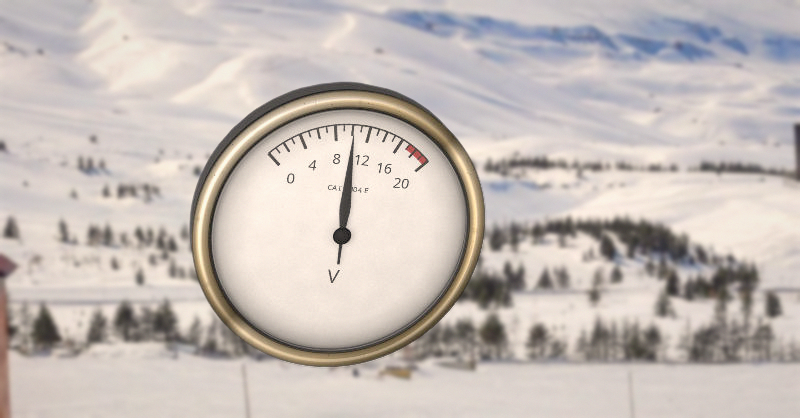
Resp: 10 V
